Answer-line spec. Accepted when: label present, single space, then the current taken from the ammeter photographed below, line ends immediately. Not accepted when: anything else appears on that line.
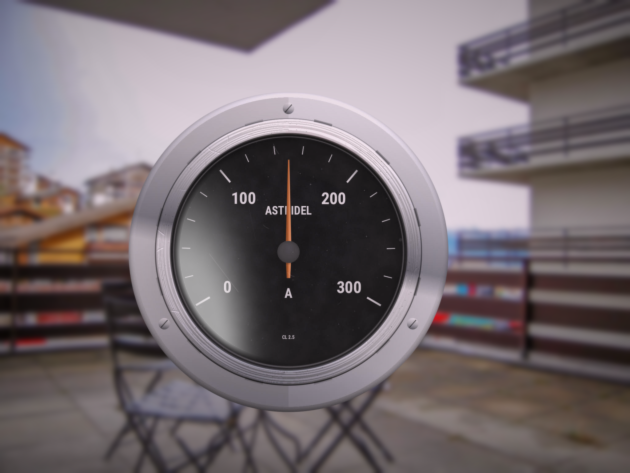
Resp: 150 A
